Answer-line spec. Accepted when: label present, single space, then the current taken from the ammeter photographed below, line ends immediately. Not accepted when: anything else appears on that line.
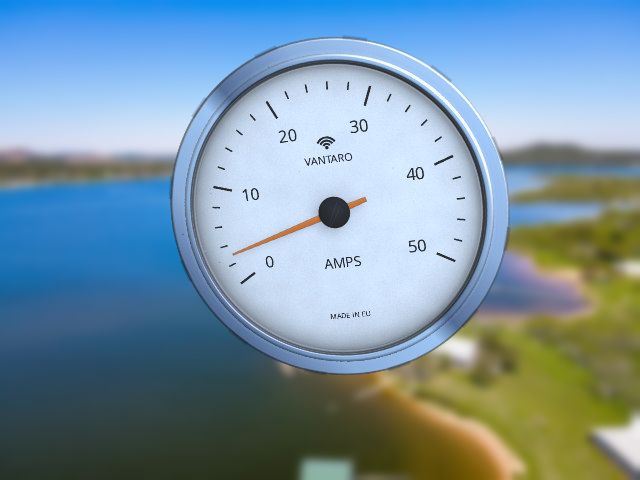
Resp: 3 A
